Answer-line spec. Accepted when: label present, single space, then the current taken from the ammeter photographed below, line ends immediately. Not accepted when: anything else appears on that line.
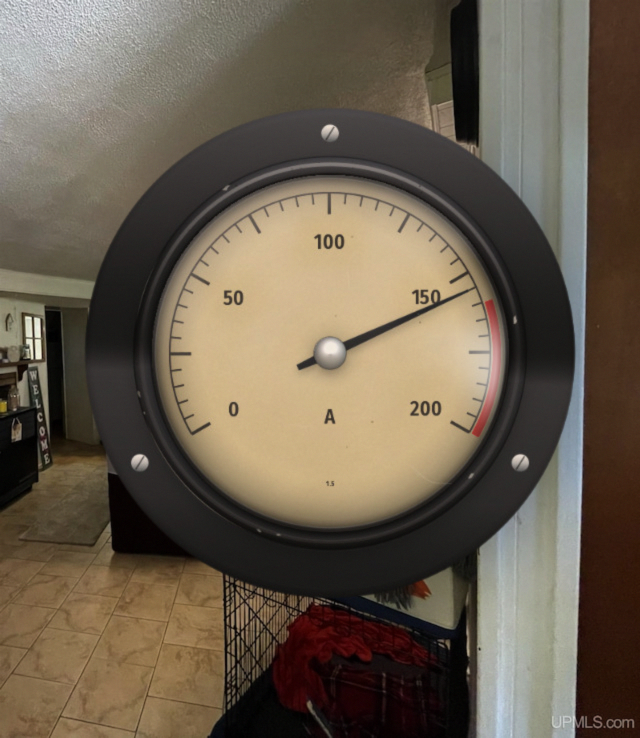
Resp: 155 A
